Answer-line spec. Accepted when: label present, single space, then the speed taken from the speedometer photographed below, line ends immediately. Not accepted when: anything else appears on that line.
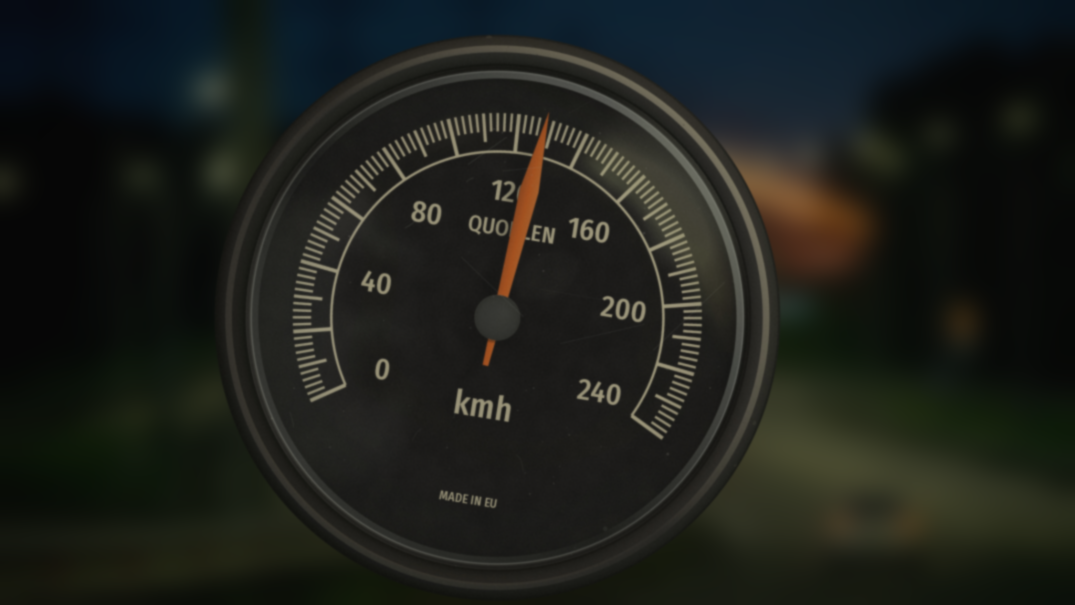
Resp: 128 km/h
